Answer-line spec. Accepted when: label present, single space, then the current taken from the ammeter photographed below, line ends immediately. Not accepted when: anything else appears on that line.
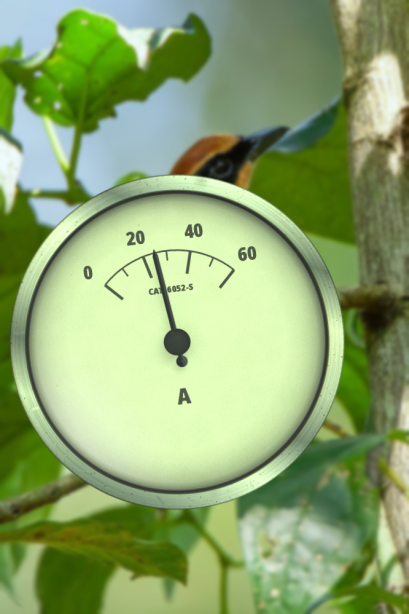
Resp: 25 A
